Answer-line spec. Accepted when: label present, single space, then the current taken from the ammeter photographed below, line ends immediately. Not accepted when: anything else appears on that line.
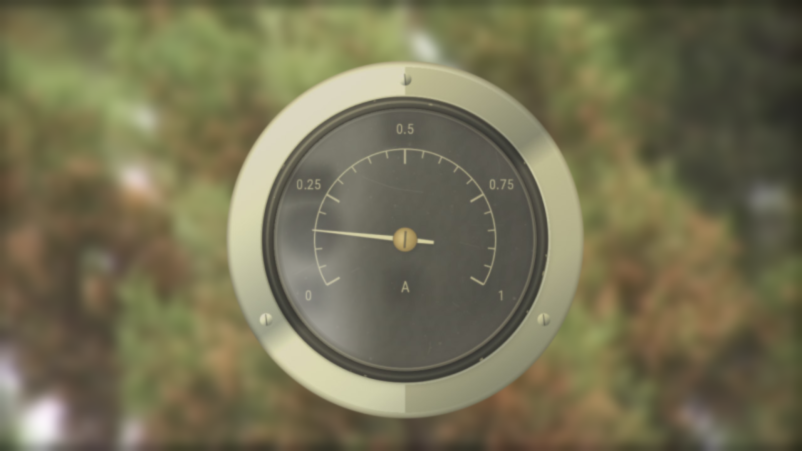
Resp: 0.15 A
